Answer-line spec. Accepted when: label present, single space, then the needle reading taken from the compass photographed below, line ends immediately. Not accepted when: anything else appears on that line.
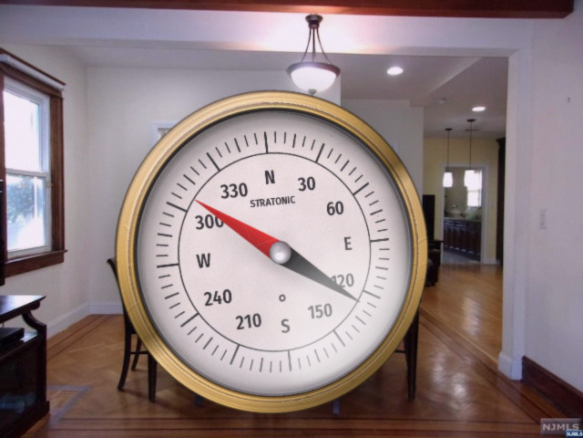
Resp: 307.5 °
